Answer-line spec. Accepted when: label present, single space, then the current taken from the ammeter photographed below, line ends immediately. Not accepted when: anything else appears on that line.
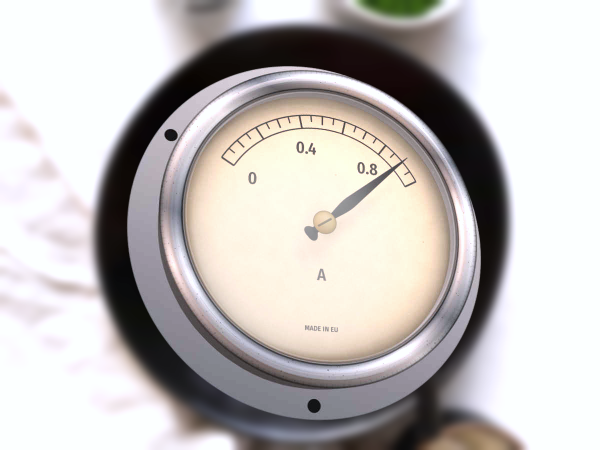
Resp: 0.9 A
